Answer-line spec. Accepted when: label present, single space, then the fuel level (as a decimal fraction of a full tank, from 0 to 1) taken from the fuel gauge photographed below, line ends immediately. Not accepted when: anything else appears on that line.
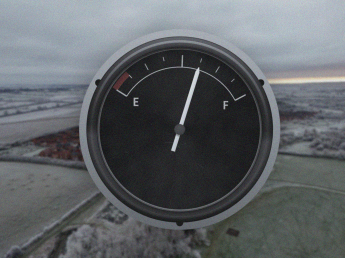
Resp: 0.625
